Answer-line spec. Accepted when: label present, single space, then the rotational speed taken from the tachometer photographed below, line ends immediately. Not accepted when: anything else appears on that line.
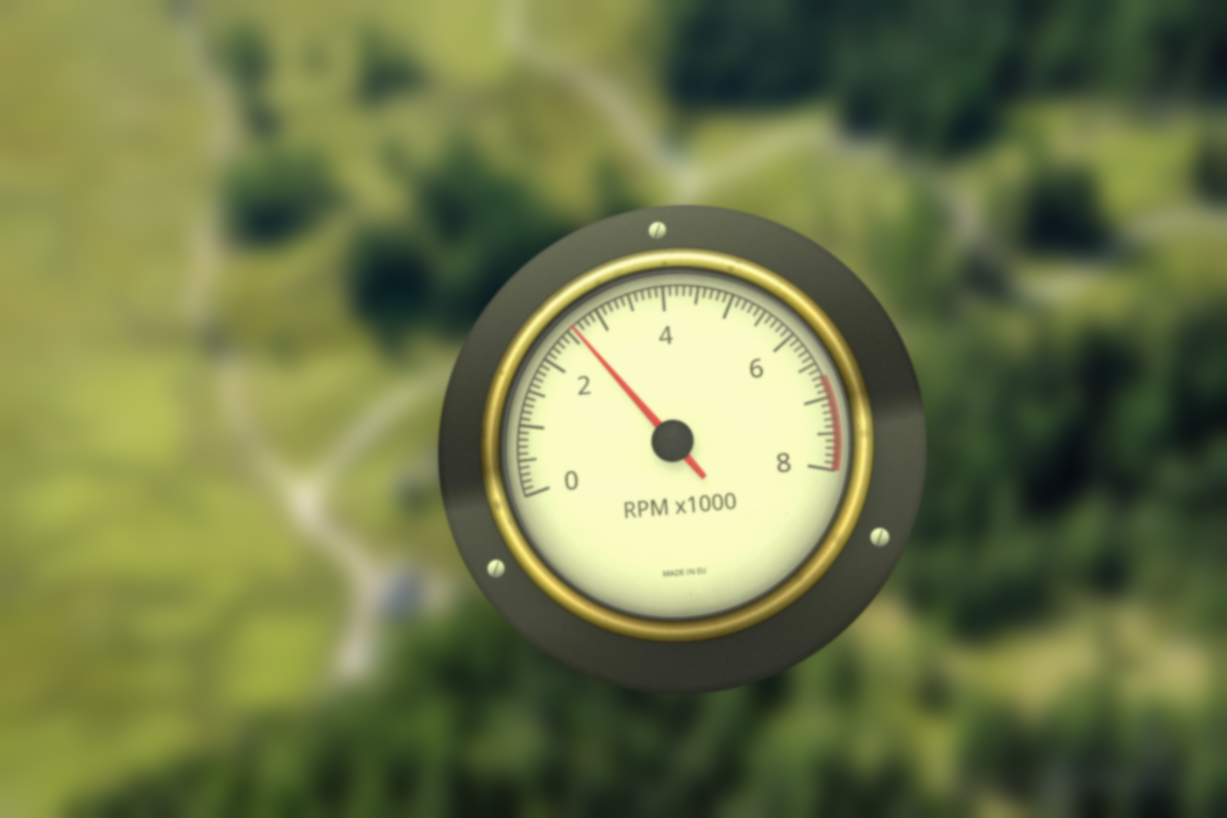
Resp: 2600 rpm
